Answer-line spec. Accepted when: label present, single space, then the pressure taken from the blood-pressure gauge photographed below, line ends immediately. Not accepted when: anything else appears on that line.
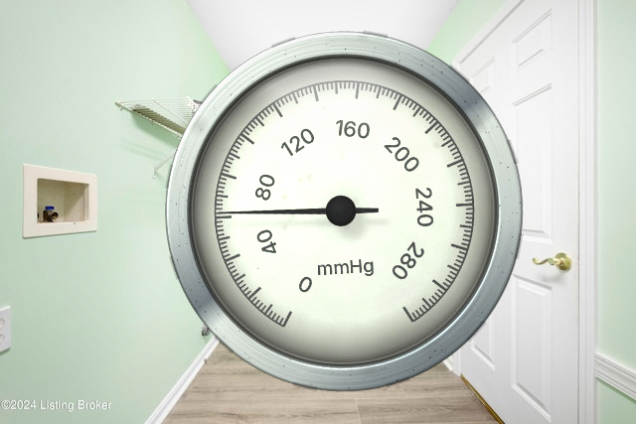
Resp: 62 mmHg
